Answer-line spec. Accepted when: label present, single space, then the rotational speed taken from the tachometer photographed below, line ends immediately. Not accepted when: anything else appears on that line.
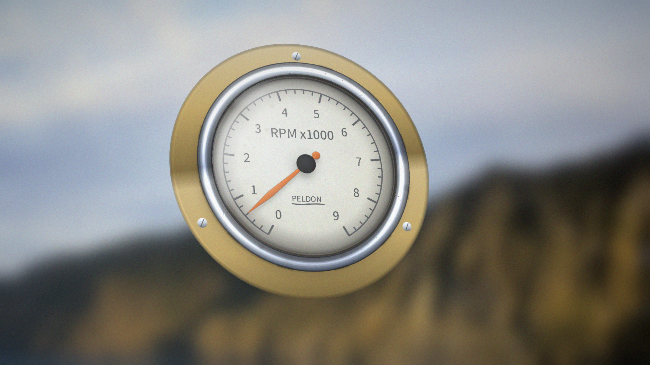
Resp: 600 rpm
